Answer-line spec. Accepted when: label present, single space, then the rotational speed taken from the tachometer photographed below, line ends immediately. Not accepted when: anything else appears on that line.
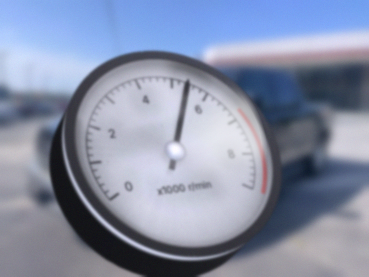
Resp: 5400 rpm
